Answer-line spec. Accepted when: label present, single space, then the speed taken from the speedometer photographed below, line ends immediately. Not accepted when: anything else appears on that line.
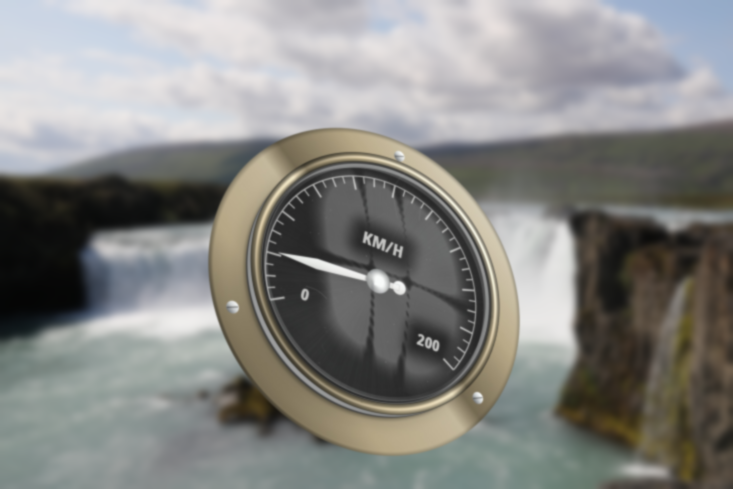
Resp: 20 km/h
